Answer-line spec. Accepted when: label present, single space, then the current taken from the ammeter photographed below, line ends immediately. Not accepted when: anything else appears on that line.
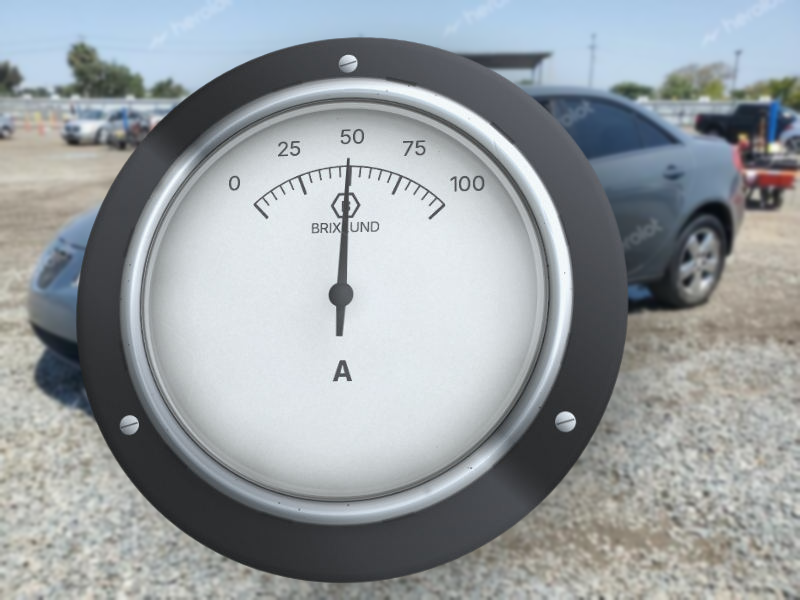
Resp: 50 A
